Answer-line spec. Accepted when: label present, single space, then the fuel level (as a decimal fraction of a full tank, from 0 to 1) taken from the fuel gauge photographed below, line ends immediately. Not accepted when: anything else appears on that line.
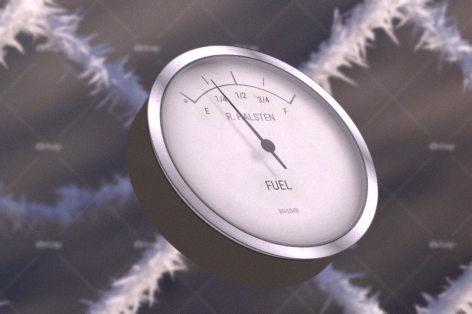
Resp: 0.25
